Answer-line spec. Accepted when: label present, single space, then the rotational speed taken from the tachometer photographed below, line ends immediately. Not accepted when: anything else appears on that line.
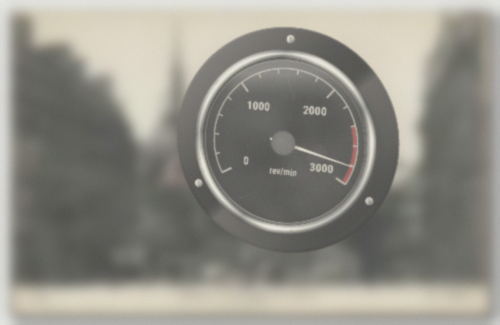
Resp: 2800 rpm
